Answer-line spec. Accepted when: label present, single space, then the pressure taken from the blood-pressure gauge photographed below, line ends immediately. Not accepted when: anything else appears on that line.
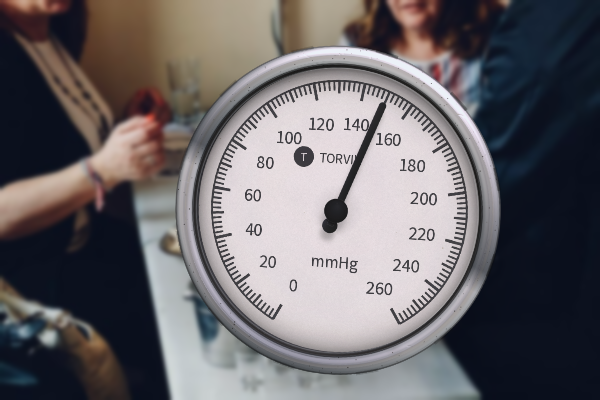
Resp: 150 mmHg
